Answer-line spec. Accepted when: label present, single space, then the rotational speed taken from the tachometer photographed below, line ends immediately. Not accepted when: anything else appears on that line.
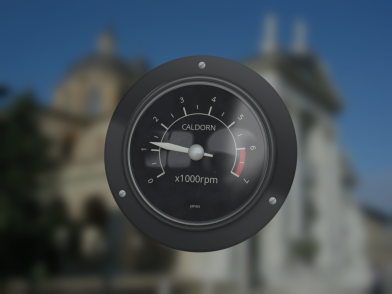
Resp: 1250 rpm
